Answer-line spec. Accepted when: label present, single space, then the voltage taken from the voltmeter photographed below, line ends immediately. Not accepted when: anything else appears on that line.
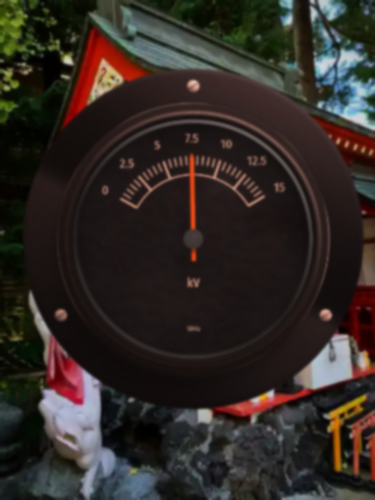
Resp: 7.5 kV
